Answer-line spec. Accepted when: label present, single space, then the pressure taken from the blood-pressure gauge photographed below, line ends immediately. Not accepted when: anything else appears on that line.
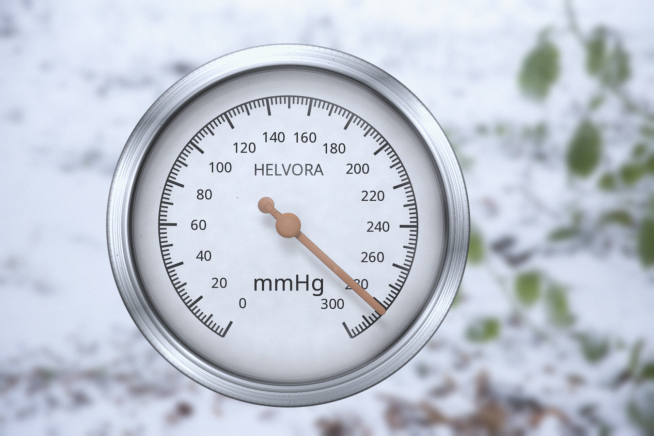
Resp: 282 mmHg
